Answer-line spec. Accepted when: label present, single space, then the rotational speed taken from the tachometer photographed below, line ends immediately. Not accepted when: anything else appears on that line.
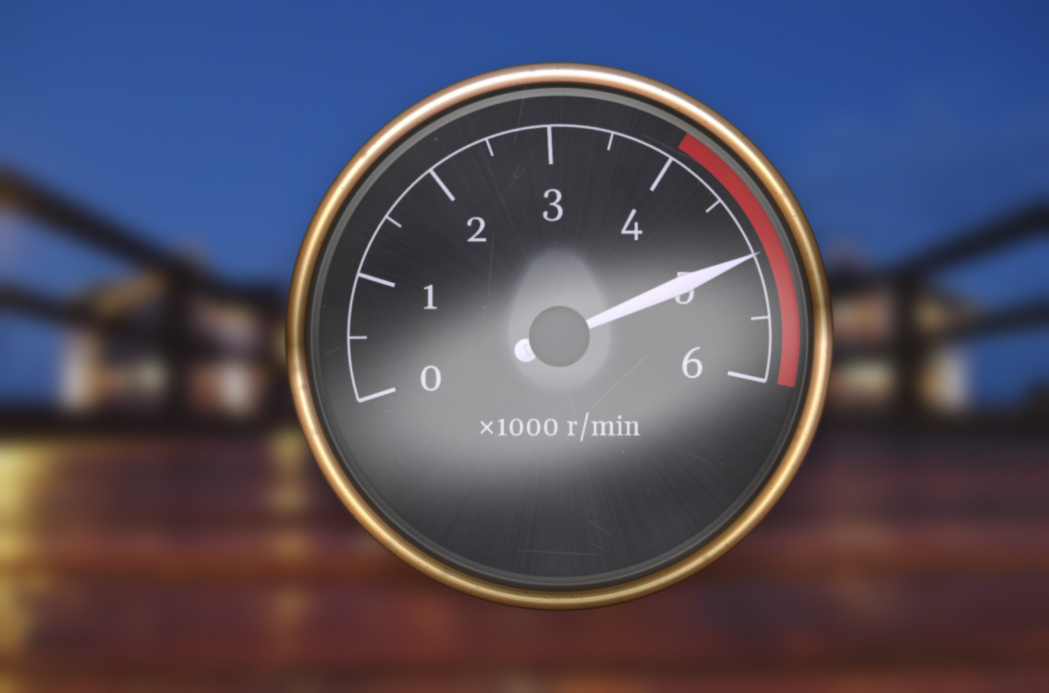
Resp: 5000 rpm
